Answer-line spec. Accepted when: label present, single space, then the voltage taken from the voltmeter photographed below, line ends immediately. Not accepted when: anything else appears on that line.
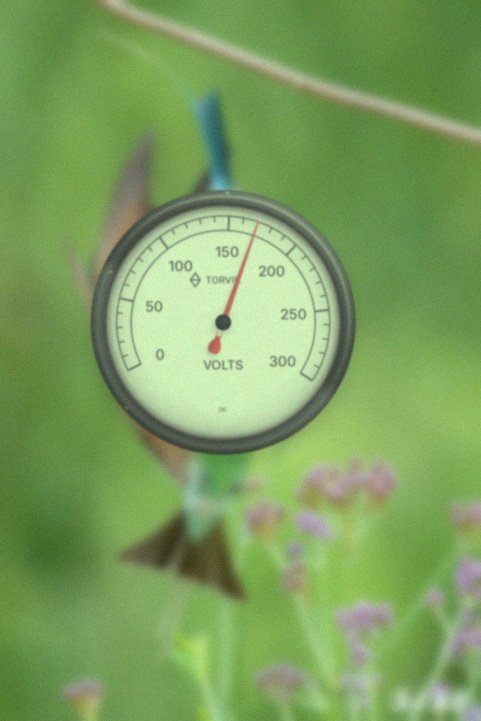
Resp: 170 V
